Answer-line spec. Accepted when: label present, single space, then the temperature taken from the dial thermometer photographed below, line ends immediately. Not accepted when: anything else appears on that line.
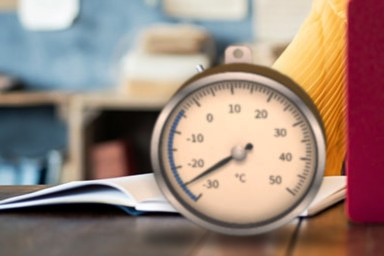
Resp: -25 °C
